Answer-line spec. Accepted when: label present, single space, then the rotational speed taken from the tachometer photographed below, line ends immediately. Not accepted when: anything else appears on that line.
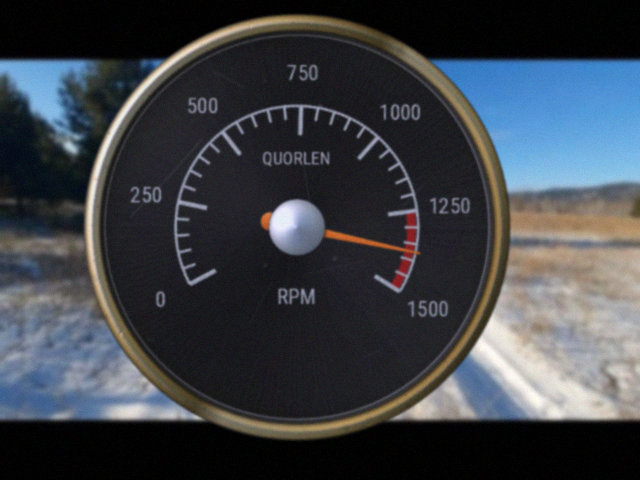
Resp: 1375 rpm
